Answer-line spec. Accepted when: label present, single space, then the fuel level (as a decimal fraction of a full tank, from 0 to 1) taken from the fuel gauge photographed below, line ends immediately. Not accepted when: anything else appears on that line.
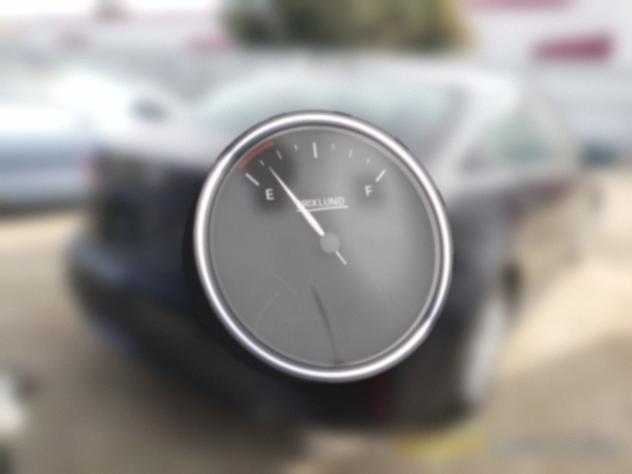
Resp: 0.125
